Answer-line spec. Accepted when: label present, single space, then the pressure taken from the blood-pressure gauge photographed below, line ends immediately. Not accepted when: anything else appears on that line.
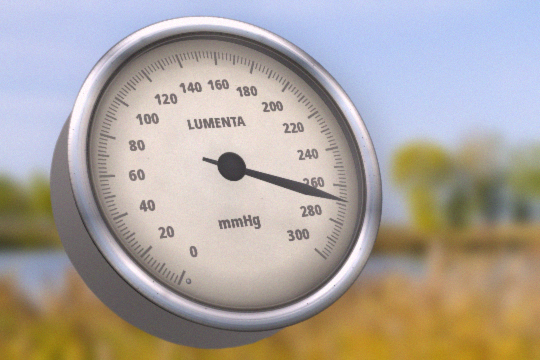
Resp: 270 mmHg
